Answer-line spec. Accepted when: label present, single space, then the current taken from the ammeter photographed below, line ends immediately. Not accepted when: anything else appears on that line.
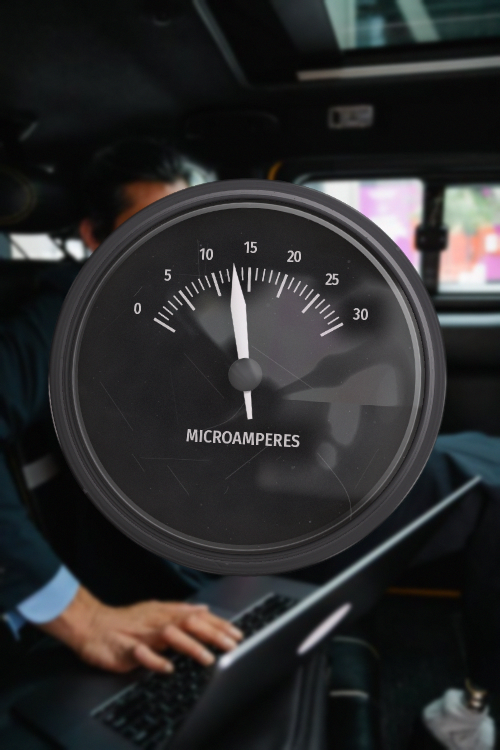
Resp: 13 µA
